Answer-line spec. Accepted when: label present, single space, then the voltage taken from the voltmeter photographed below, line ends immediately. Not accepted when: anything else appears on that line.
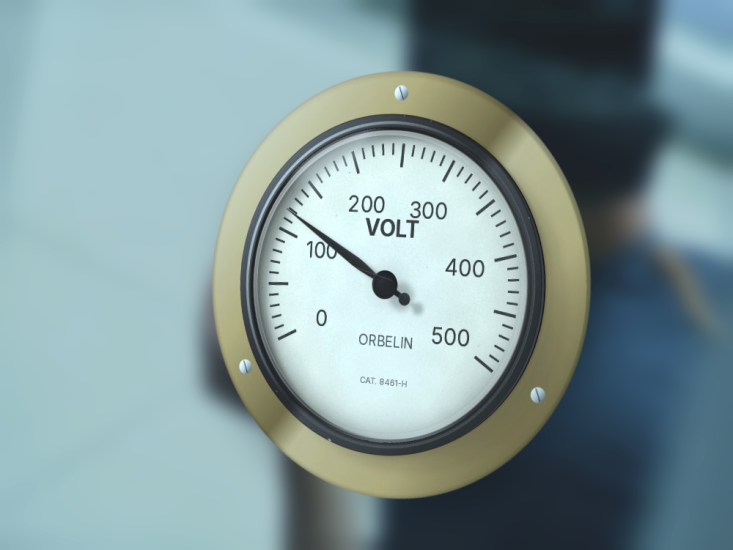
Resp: 120 V
